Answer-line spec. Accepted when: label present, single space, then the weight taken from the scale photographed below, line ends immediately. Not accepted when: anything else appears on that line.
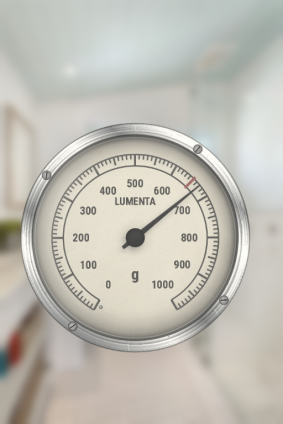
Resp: 670 g
